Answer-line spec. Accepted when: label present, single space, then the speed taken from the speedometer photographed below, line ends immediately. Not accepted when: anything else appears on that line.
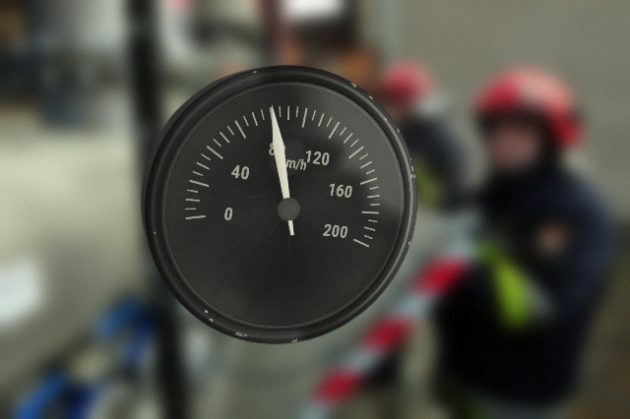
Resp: 80 km/h
